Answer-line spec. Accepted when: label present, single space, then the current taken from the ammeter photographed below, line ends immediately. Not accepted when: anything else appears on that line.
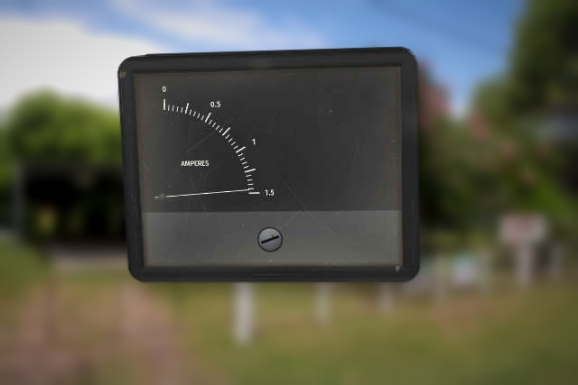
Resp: 1.45 A
